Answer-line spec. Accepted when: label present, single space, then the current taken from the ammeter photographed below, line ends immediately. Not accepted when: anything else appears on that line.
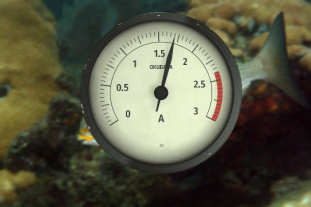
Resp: 1.7 A
